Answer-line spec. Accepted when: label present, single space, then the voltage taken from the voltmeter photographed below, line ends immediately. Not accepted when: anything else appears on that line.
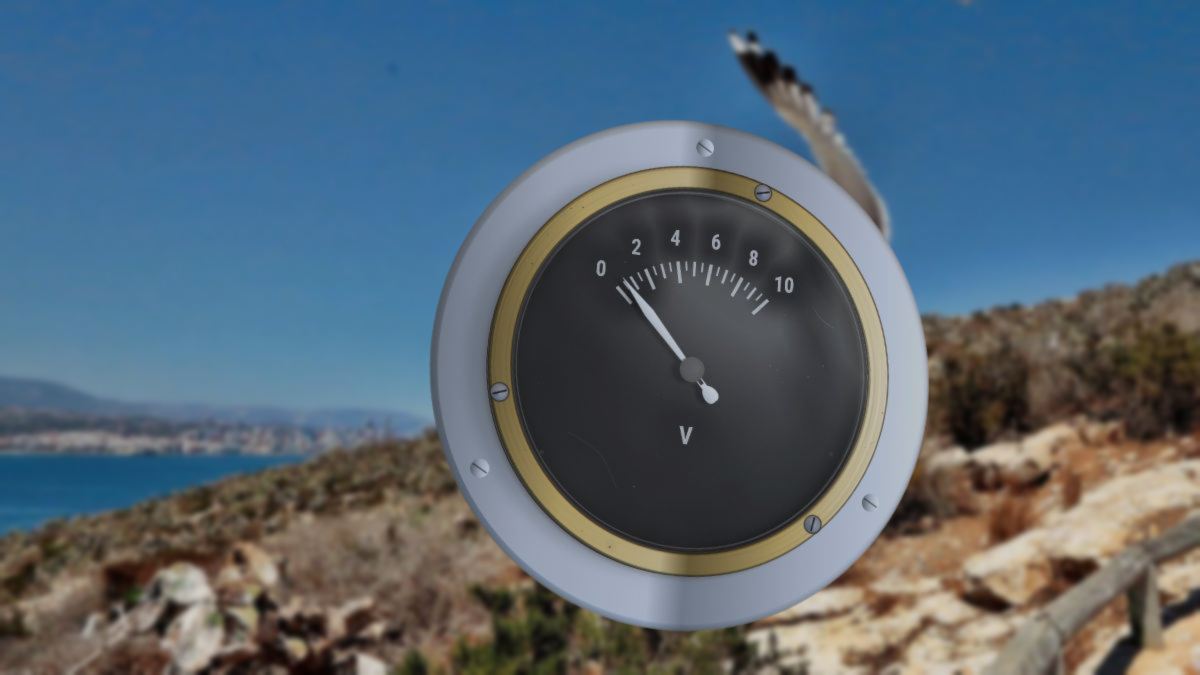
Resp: 0.5 V
